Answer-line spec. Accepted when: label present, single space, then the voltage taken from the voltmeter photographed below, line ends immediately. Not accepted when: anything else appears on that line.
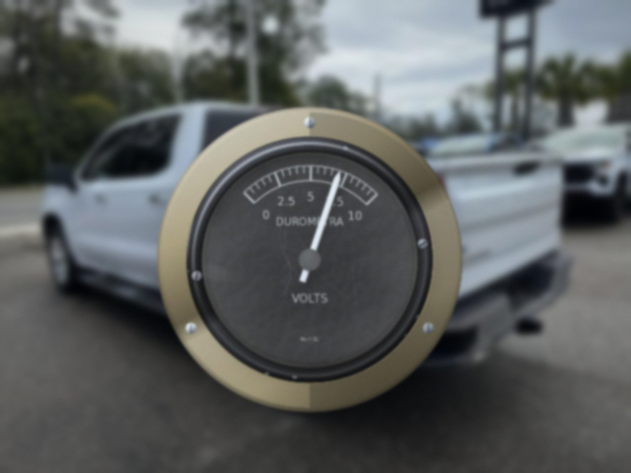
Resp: 7 V
